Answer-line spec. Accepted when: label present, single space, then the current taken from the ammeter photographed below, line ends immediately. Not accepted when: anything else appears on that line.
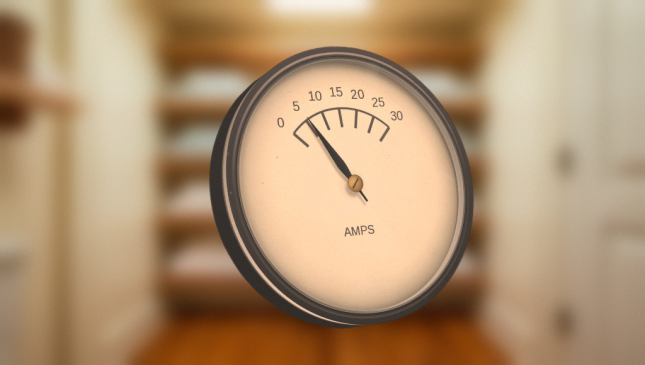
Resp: 5 A
